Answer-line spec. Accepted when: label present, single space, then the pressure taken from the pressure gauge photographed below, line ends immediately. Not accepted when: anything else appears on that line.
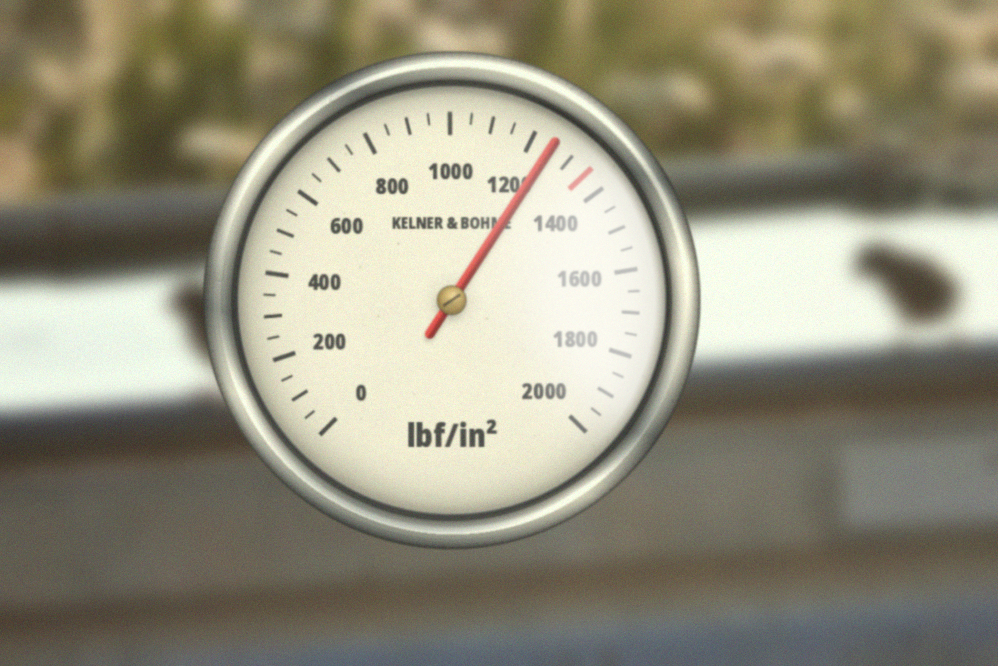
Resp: 1250 psi
